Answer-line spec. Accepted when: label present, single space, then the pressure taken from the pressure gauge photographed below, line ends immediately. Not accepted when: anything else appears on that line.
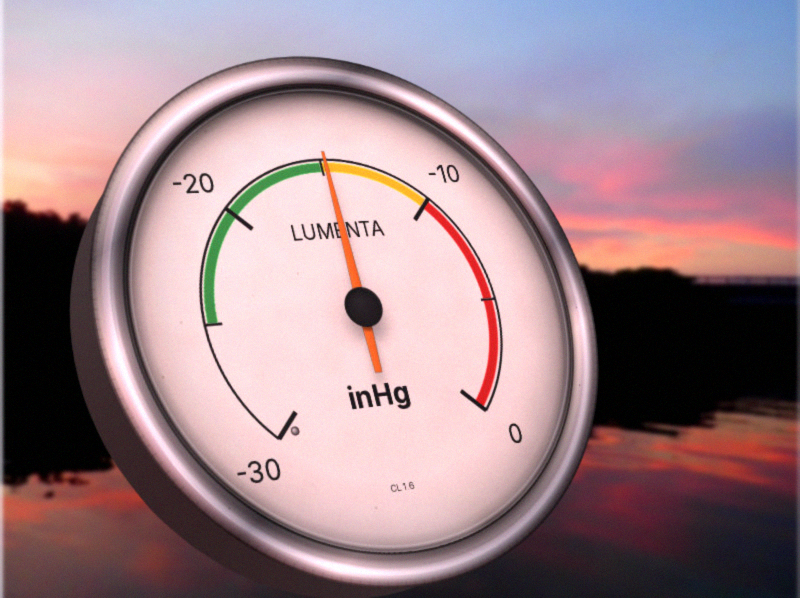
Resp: -15 inHg
